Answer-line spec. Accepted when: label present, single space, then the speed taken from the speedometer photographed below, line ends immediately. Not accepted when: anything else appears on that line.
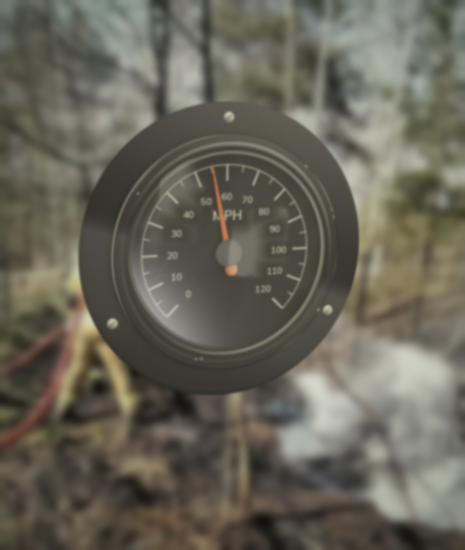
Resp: 55 mph
